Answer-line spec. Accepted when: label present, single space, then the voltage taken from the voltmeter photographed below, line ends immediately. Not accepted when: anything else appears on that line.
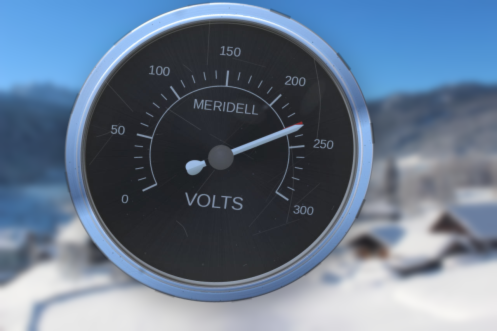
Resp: 230 V
